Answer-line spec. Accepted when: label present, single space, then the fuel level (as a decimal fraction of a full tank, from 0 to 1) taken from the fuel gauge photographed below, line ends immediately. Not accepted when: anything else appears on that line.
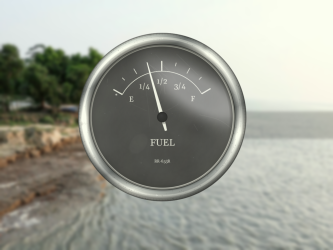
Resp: 0.375
